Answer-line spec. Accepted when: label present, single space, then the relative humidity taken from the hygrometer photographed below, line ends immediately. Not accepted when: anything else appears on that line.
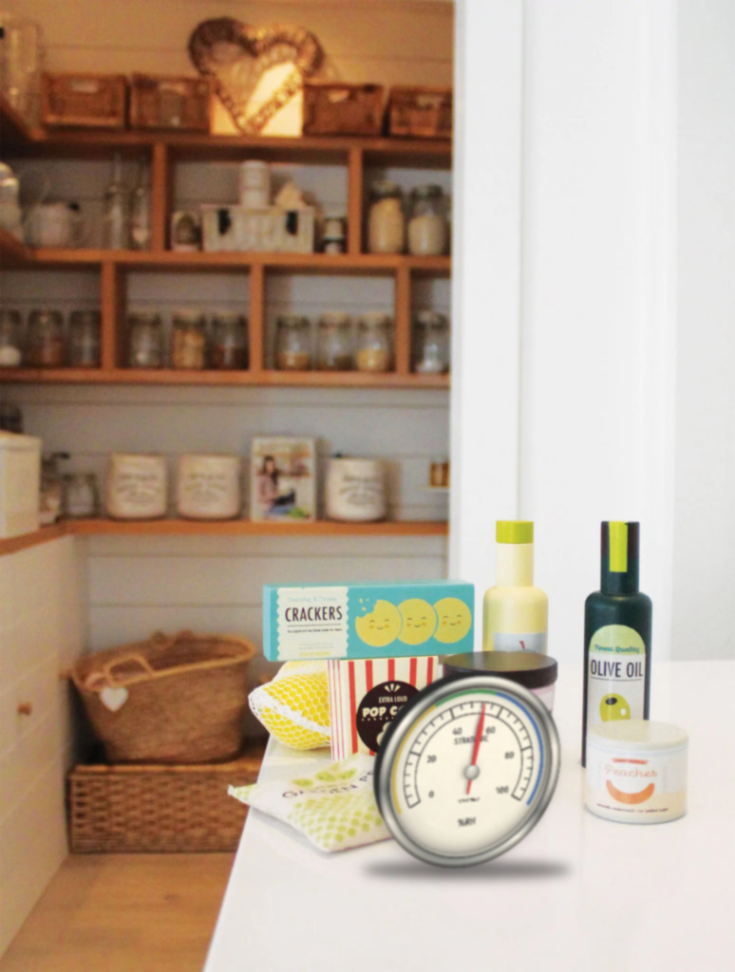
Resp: 52 %
